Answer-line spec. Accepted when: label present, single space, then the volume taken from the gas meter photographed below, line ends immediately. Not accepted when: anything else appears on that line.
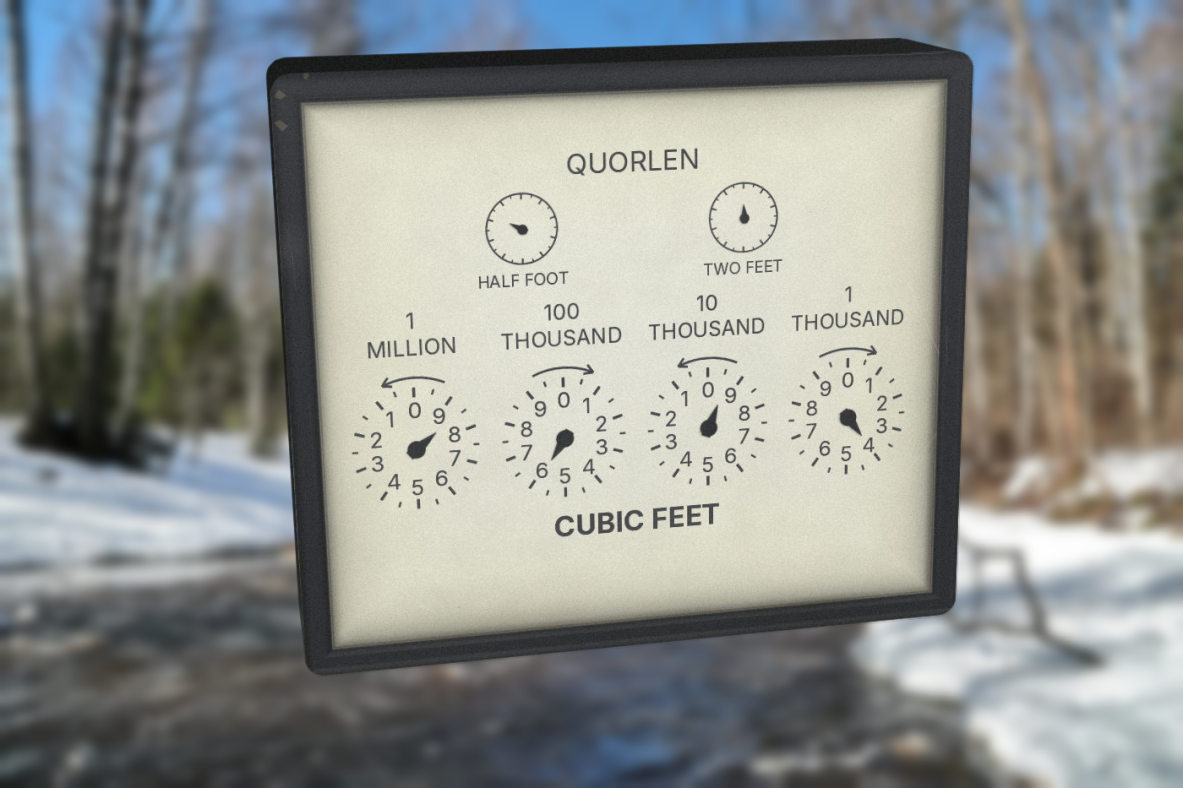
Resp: 859400 ft³
